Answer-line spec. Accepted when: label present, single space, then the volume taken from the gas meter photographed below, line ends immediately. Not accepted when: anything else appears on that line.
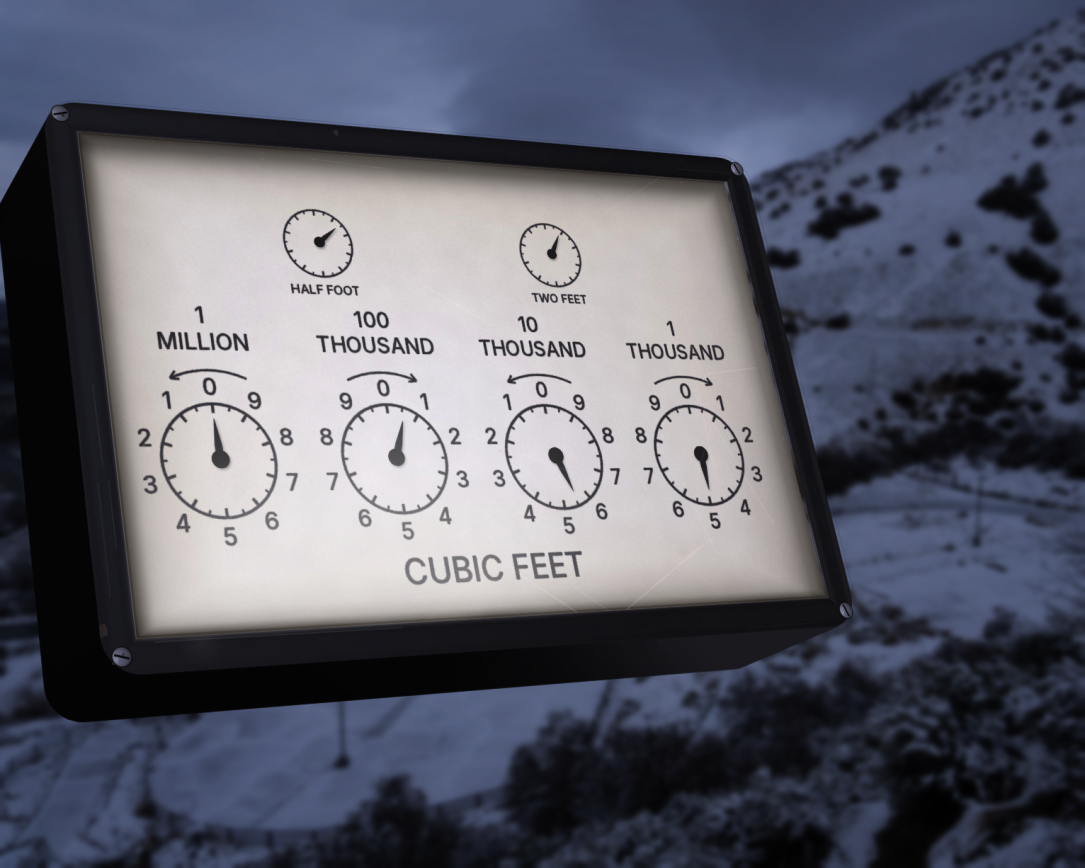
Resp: 5500 ft³
